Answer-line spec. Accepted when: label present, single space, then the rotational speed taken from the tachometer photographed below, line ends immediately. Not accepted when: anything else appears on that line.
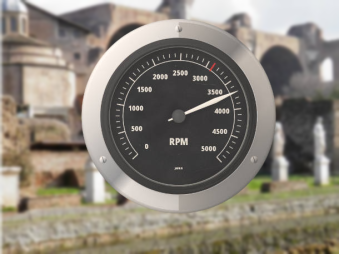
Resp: 3700 rpm
